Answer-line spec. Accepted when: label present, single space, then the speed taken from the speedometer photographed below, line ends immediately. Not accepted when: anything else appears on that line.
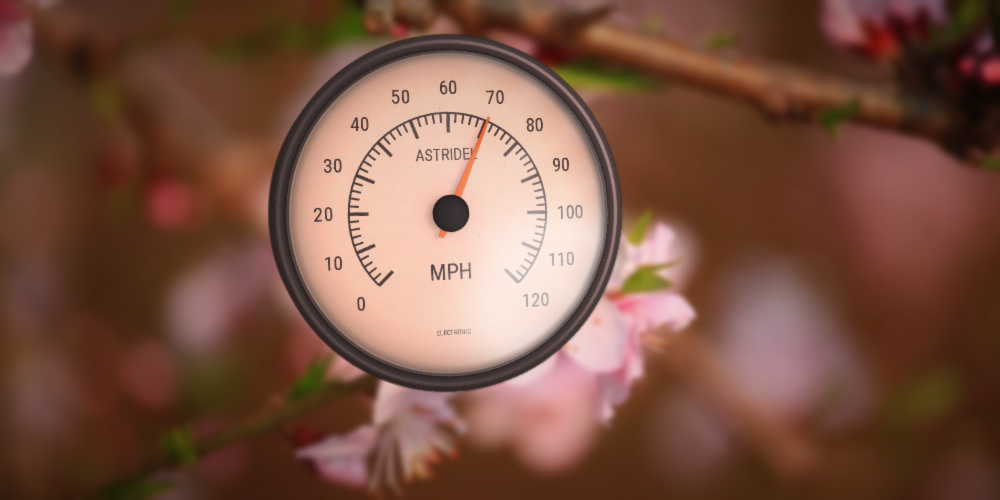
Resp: 70 mph
